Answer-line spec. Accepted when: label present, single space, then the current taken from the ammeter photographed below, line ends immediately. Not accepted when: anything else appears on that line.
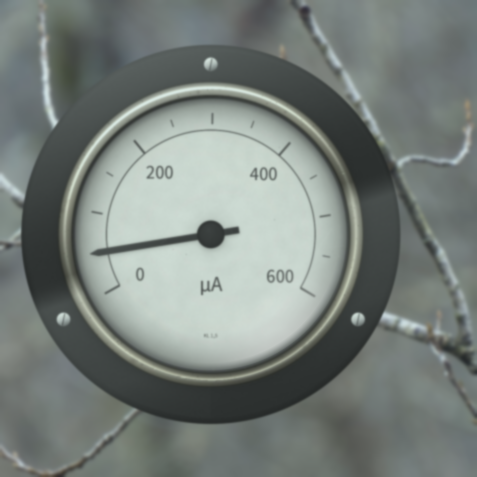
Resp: 50 µA
